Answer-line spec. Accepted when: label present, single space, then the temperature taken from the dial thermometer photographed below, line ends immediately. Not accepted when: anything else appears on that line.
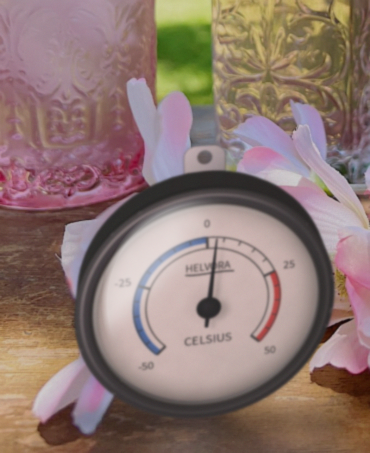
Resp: 2.5 °C
